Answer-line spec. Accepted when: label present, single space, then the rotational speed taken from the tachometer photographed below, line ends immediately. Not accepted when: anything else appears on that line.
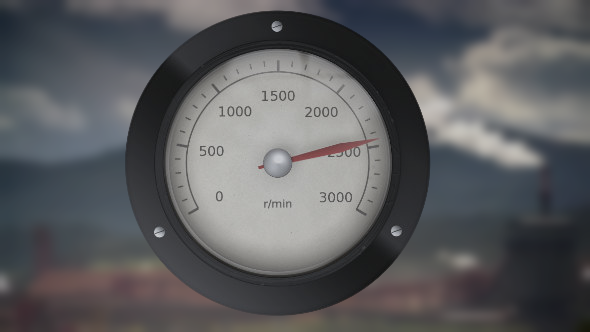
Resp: 2450 rpm
